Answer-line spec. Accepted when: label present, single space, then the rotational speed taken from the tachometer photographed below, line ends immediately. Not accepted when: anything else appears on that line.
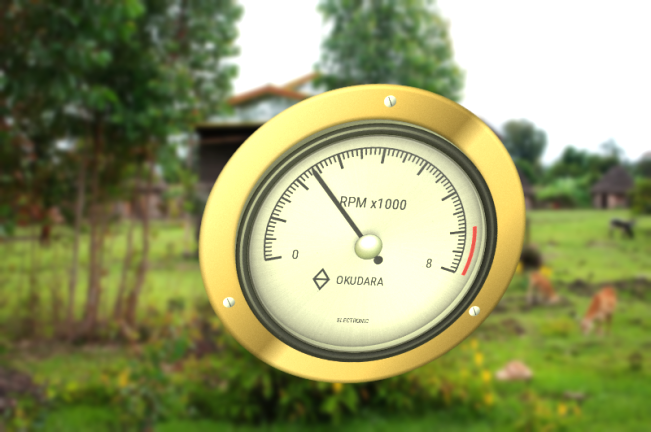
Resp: 2400 rpm
